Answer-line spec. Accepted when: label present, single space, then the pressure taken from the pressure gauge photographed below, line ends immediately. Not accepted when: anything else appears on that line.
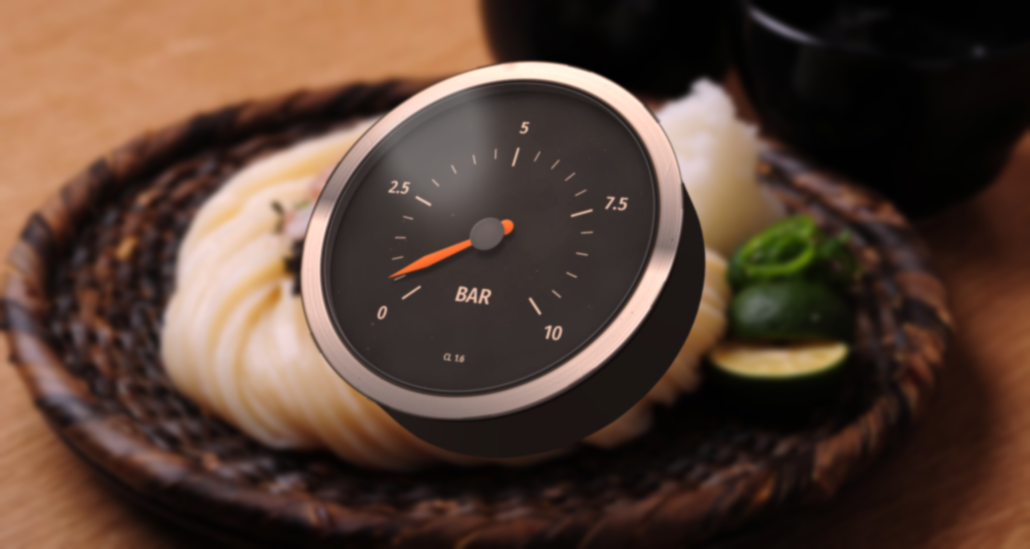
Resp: 0.5 bar
